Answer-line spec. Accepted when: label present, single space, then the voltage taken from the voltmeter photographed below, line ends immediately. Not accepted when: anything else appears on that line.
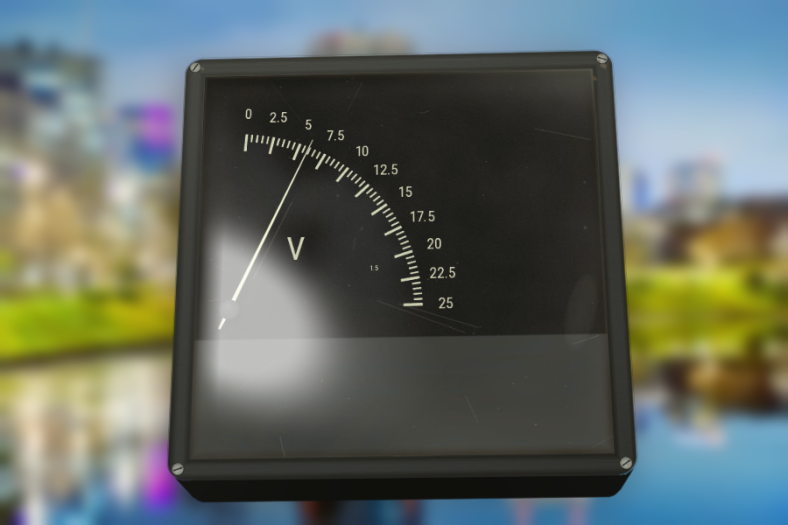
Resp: 6 V
